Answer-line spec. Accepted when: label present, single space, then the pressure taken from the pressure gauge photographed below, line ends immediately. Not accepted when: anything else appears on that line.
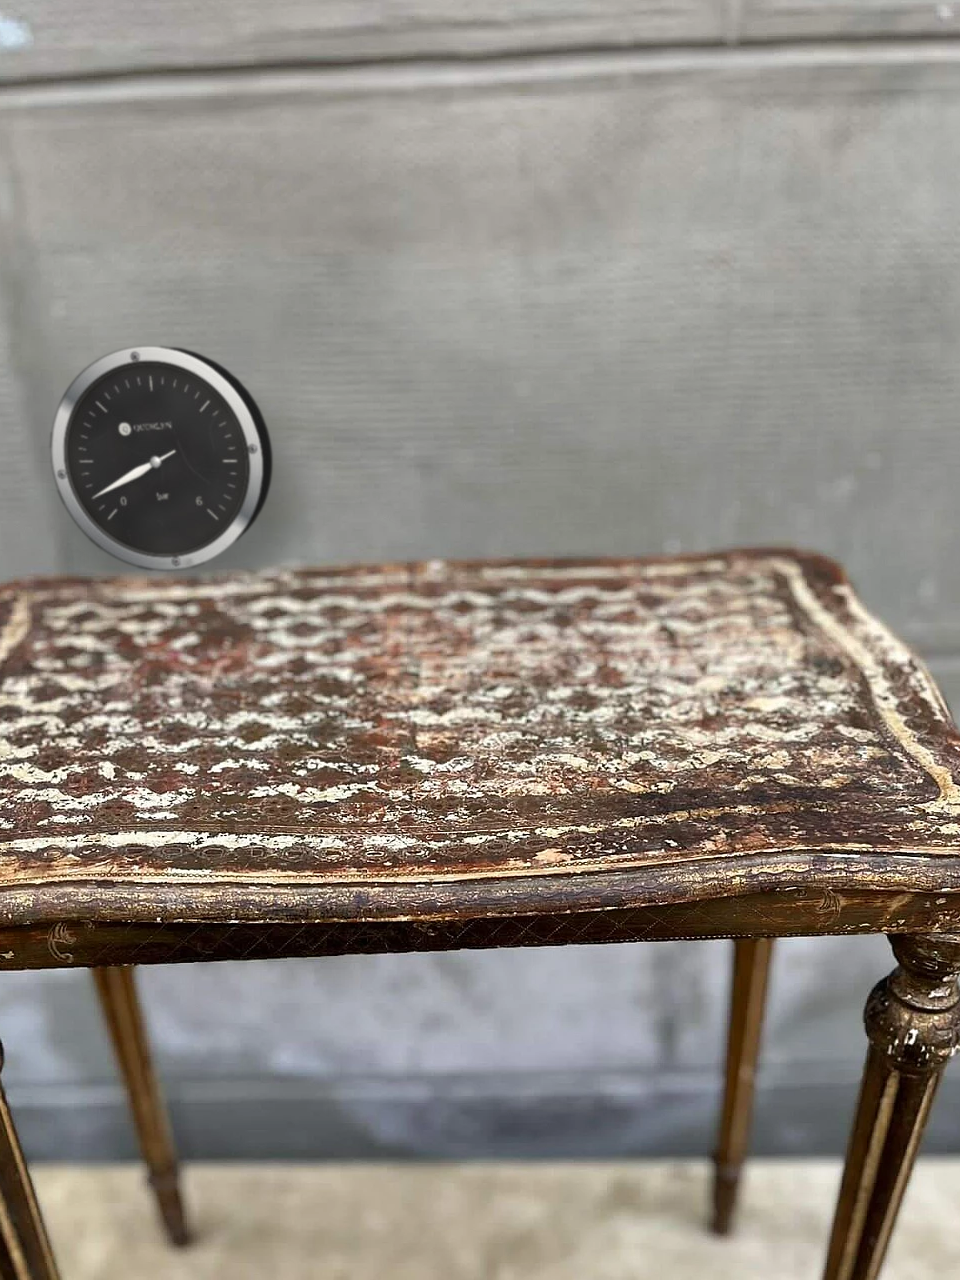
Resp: 0.4 bar
